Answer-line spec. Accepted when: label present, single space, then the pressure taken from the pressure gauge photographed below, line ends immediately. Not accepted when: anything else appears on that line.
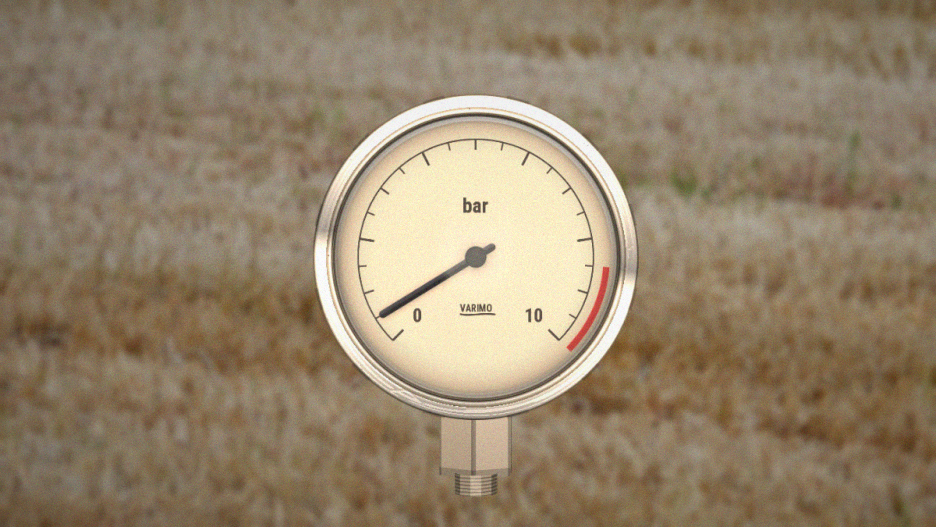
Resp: 0.5 bar
